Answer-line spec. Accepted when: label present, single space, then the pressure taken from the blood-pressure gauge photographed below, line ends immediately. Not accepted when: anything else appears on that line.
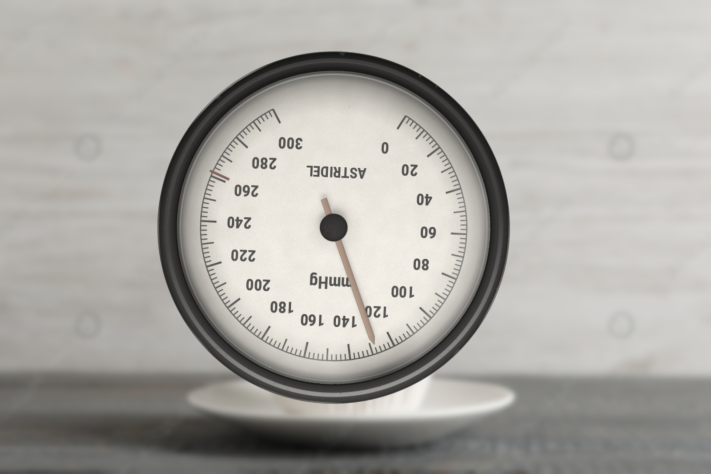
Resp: 128 mmHg
